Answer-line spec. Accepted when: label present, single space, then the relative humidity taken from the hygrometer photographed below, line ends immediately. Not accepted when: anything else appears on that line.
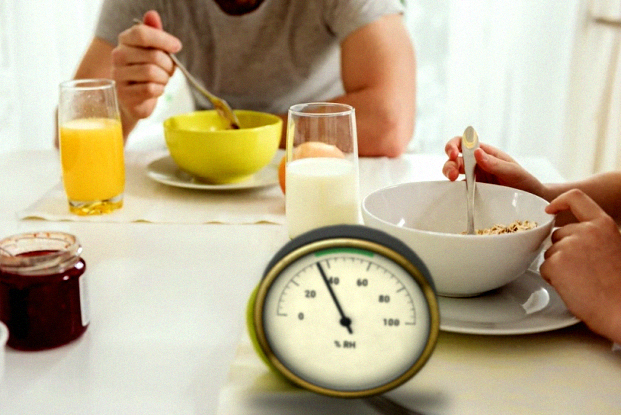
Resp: 36 %
